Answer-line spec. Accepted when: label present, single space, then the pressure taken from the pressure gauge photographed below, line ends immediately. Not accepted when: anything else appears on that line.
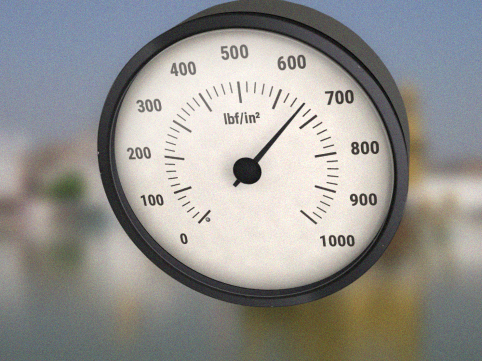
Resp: 660 psi
